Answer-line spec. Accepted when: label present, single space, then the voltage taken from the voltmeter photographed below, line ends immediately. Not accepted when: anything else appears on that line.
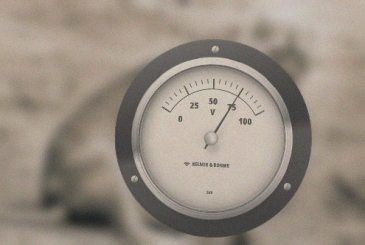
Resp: 75 V
